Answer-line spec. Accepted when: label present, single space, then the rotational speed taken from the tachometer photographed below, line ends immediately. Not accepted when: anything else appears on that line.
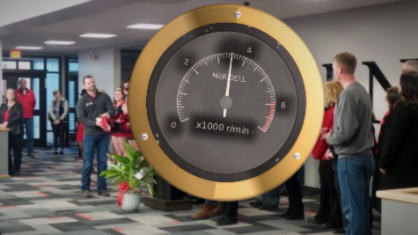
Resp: 3500 rpm
